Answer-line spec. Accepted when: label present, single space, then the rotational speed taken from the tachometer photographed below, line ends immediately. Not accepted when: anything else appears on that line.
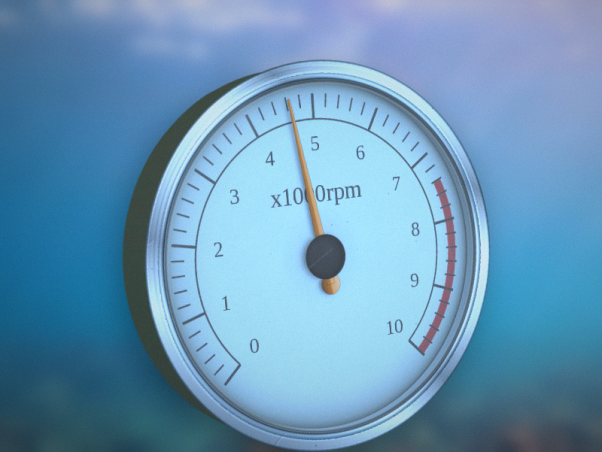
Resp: 4600 rpm
